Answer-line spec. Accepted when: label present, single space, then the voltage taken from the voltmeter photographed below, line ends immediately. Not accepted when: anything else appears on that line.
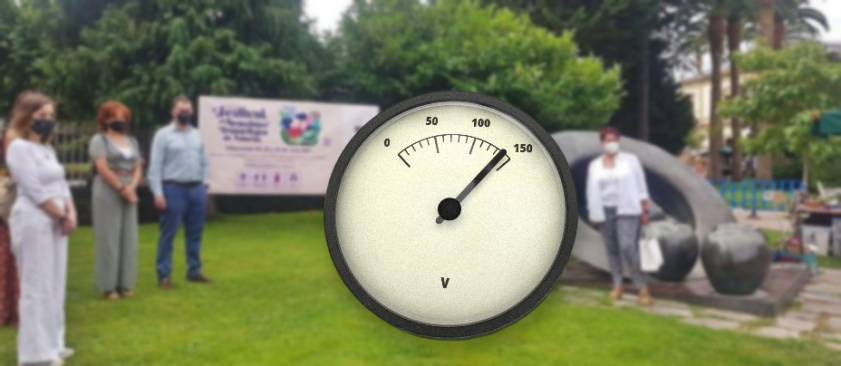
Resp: 140 V
